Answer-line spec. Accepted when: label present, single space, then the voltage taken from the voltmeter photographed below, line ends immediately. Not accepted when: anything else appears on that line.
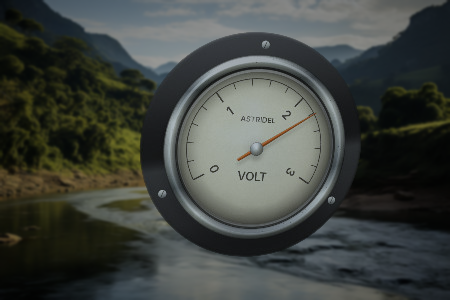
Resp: 2.2 V
